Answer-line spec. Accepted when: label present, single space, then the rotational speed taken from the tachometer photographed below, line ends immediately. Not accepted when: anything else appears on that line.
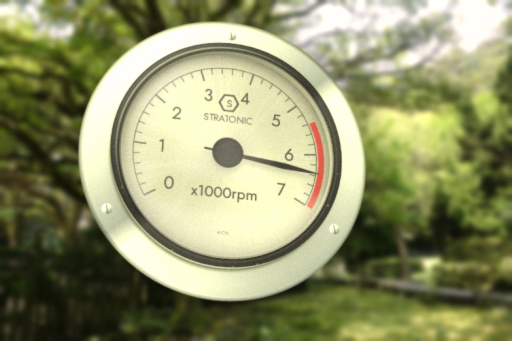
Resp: 6400 rpm
